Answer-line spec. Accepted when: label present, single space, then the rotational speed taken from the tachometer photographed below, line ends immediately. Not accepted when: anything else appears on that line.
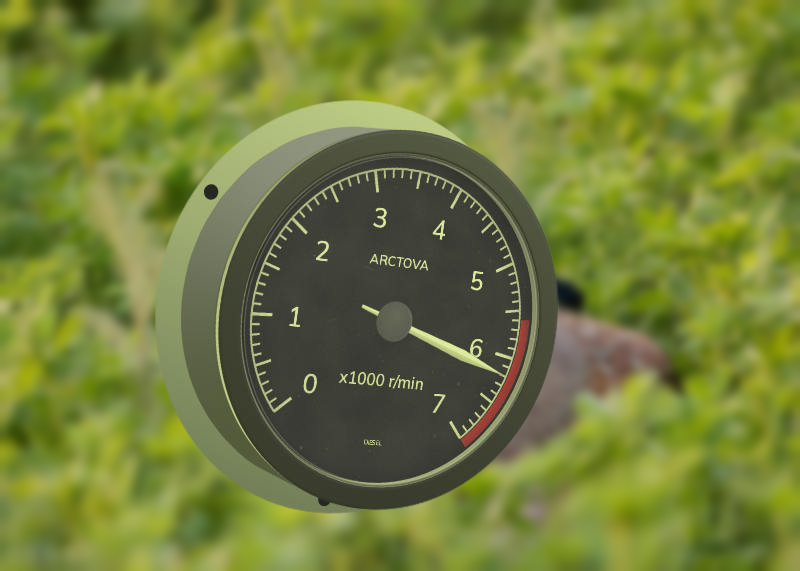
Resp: 6200 rpm
